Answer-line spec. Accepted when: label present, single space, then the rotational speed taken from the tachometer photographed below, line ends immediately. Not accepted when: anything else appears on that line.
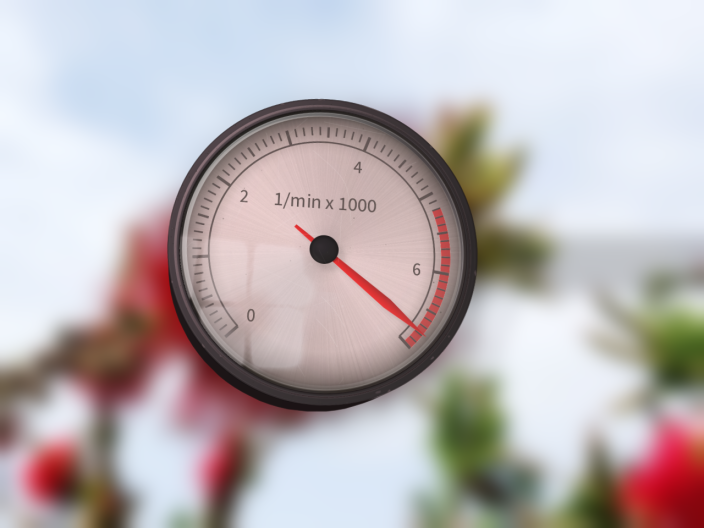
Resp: 6800 rpm
